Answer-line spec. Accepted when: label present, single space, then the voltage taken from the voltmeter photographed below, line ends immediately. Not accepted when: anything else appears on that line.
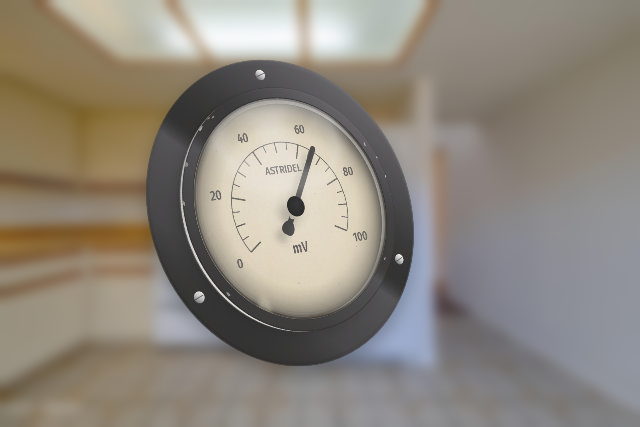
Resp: 65 mV
